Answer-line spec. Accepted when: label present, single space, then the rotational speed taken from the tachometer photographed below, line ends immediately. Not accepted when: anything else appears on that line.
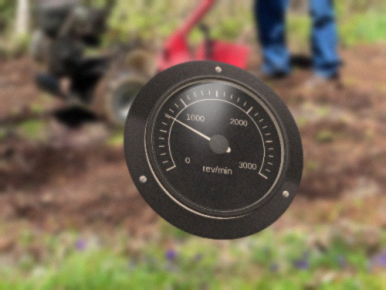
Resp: 700 rpm
